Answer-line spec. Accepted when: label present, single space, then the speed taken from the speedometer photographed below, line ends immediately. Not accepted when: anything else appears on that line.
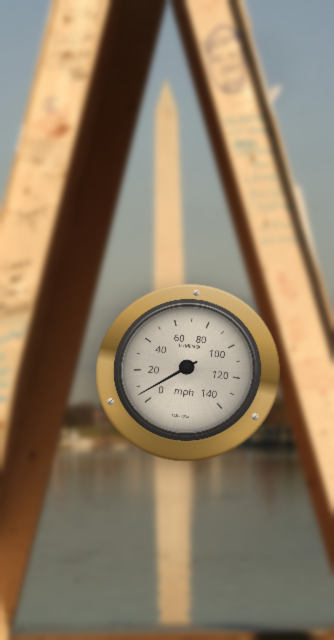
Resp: 5 mph
